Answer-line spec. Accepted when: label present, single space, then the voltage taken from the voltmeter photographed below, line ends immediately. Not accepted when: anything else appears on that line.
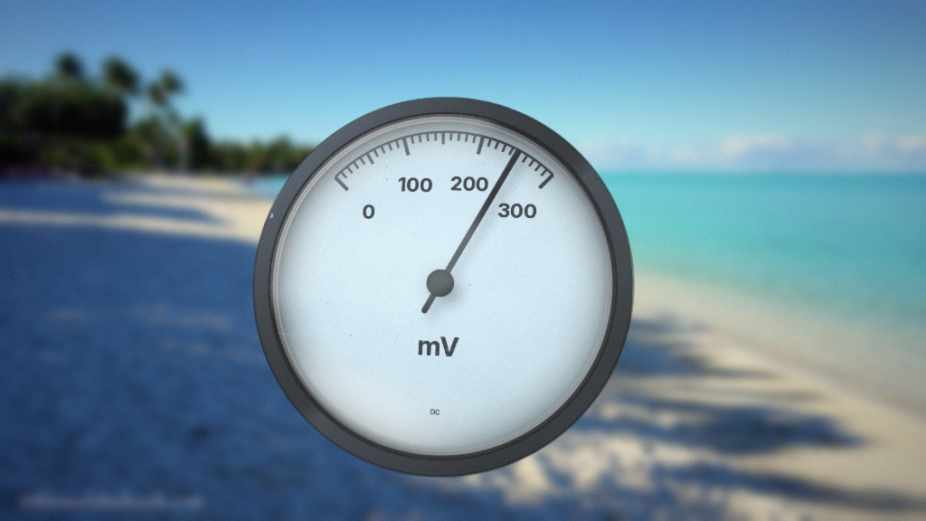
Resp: 250 mV
